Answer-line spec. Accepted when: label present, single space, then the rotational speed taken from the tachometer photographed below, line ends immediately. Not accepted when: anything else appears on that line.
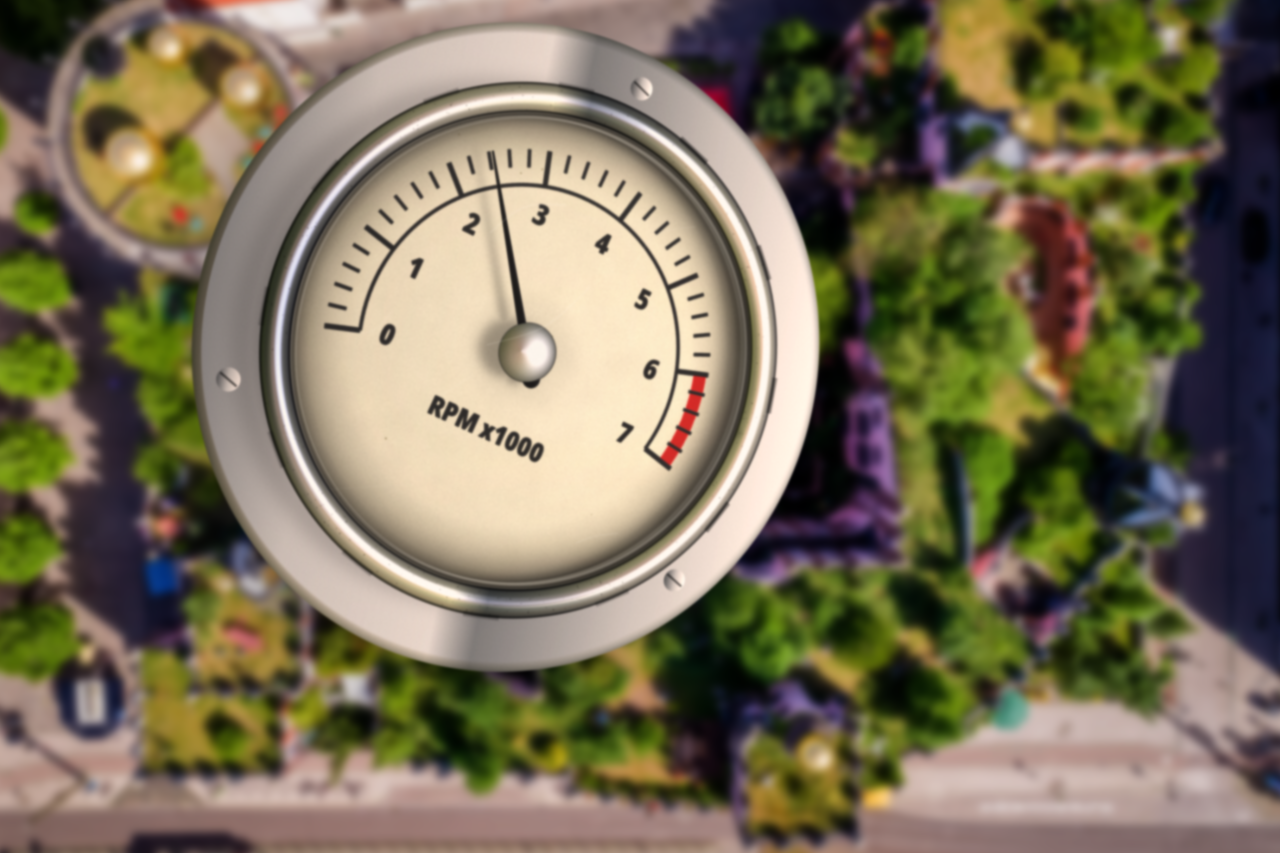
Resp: 2400 rpm
